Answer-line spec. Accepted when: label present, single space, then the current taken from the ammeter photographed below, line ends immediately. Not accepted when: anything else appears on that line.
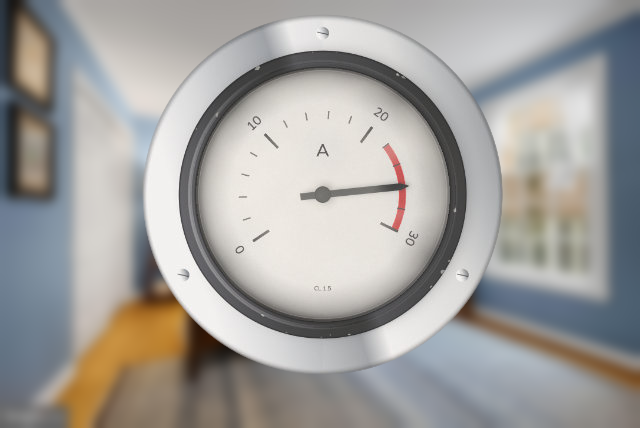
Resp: 26 A
